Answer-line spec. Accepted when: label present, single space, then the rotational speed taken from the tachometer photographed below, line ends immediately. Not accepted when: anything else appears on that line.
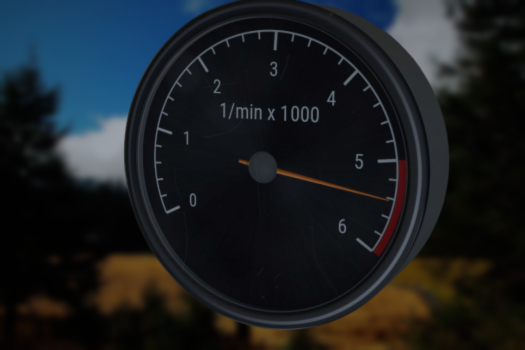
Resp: 5400 rpm
